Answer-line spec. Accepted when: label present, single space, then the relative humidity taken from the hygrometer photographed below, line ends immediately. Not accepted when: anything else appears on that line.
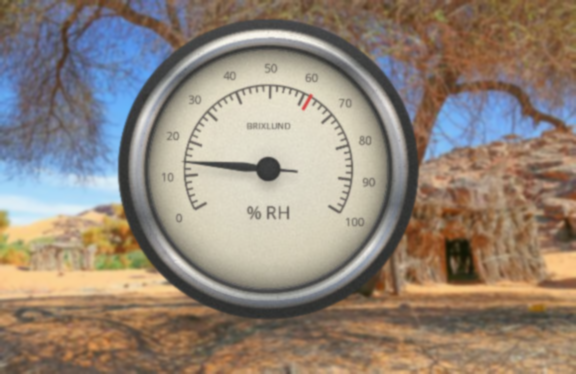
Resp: 14 %
